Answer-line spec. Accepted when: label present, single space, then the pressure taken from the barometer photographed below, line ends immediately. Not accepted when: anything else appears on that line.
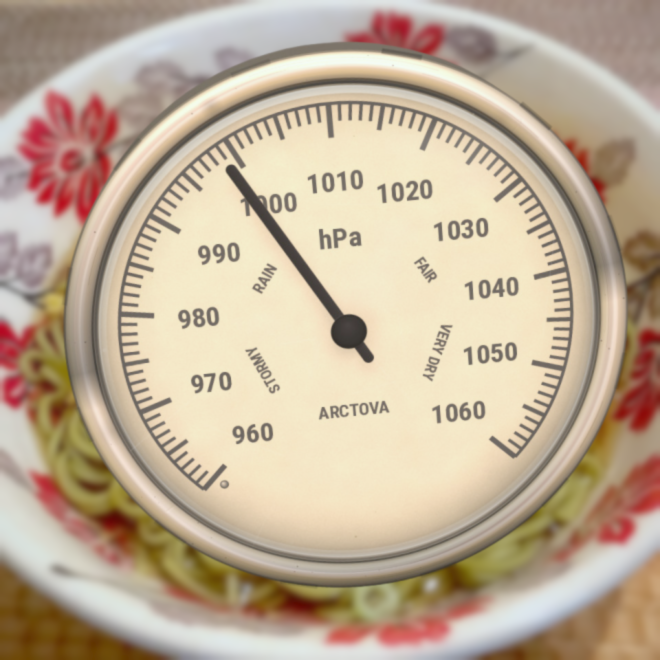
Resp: 999 hPa
